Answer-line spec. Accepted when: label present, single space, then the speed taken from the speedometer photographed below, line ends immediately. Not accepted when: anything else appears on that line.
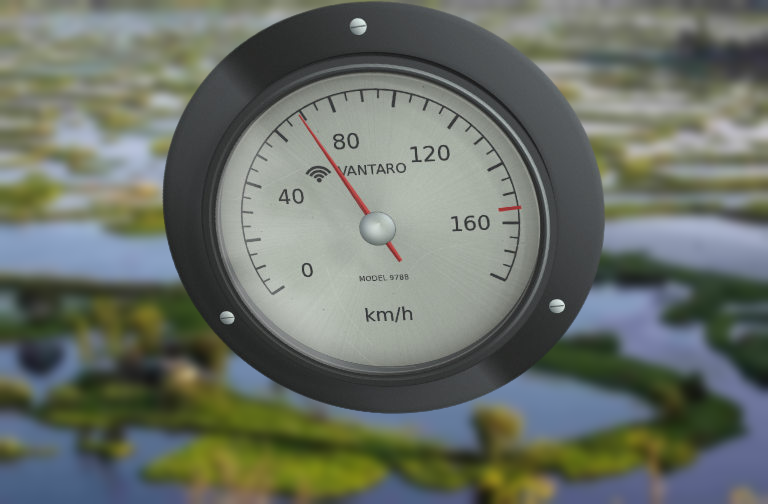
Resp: 70 km/h
